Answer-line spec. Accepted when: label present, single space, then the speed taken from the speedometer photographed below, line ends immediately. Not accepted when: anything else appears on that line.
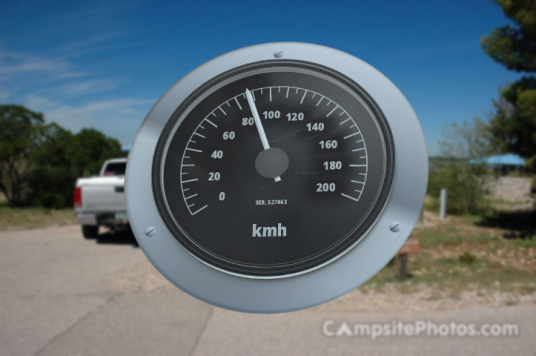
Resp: 87.5 km/h
